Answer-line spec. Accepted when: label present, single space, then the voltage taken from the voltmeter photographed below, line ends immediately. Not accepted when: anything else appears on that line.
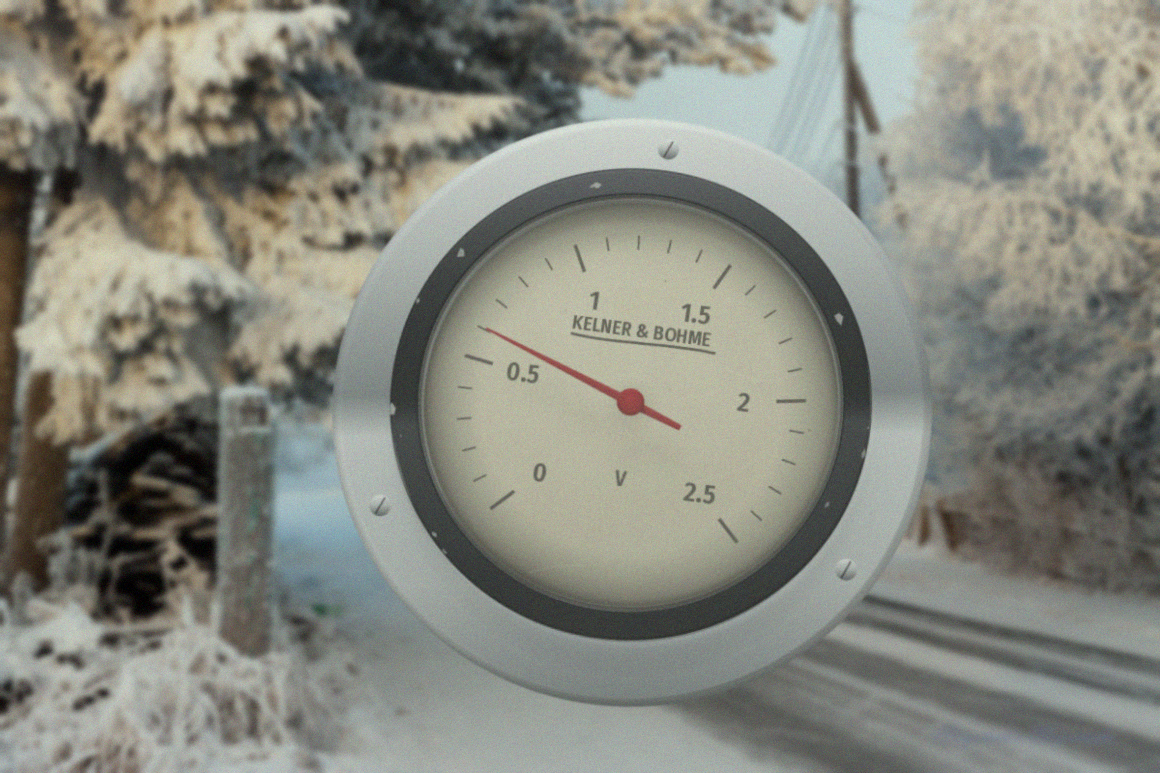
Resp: 0.6 V
